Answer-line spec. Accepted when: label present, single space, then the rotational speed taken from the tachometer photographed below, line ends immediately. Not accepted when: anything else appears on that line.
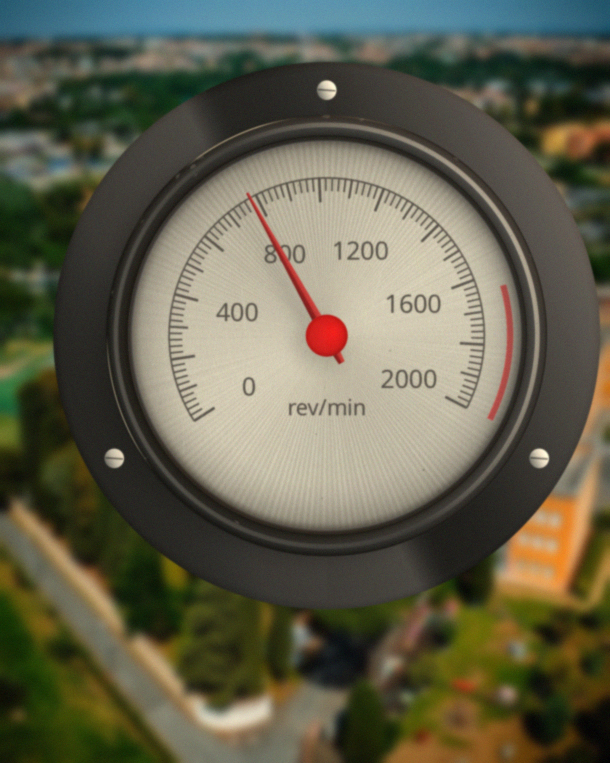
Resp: 780 rpm
